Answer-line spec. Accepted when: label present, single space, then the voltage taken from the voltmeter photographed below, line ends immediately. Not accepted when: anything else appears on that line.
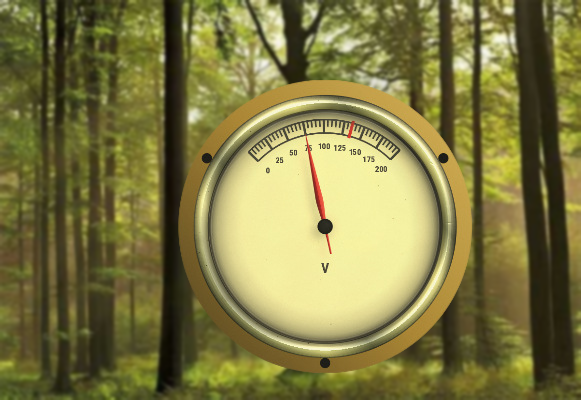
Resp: 75 V
